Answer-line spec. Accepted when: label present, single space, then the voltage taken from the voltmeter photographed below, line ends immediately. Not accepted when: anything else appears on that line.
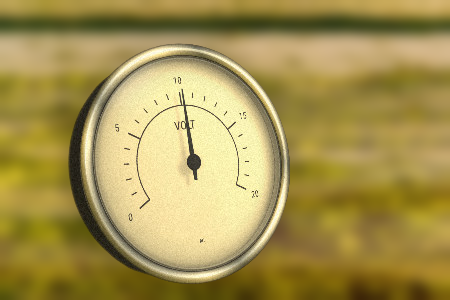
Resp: 10 V
